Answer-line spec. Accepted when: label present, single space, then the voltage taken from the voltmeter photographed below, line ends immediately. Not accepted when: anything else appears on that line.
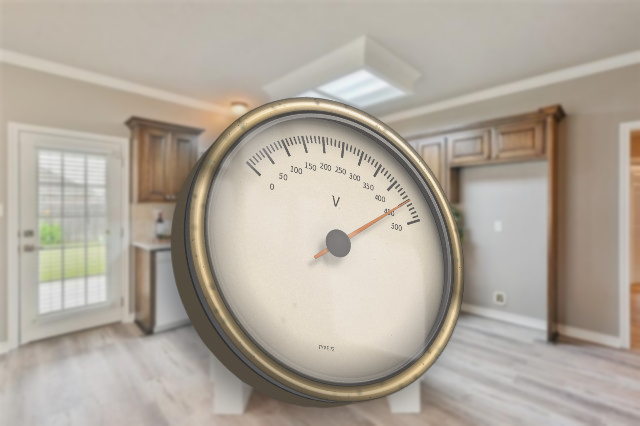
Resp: 450 V
